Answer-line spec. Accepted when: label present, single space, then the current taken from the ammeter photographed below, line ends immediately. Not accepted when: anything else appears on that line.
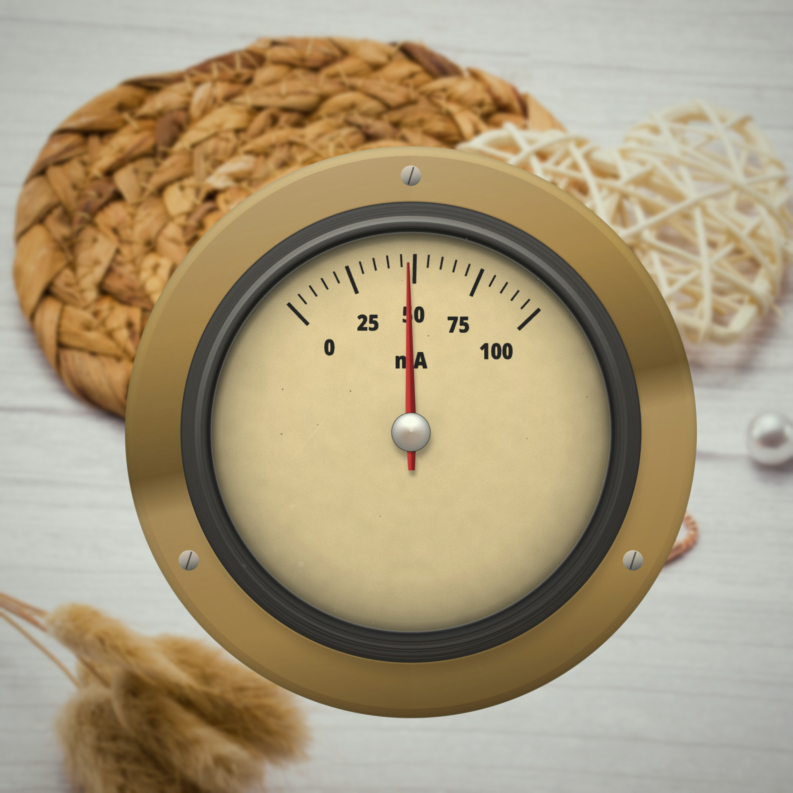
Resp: 47.5 mA
